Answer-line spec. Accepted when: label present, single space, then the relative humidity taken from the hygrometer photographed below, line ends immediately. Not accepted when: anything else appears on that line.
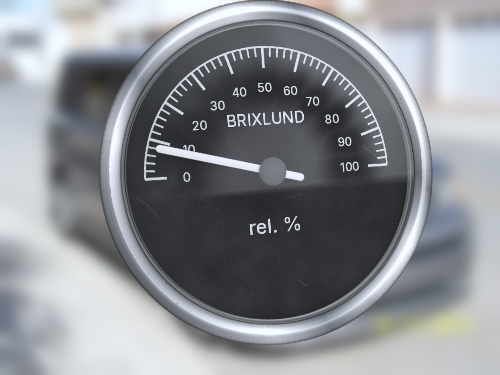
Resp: 8 %
